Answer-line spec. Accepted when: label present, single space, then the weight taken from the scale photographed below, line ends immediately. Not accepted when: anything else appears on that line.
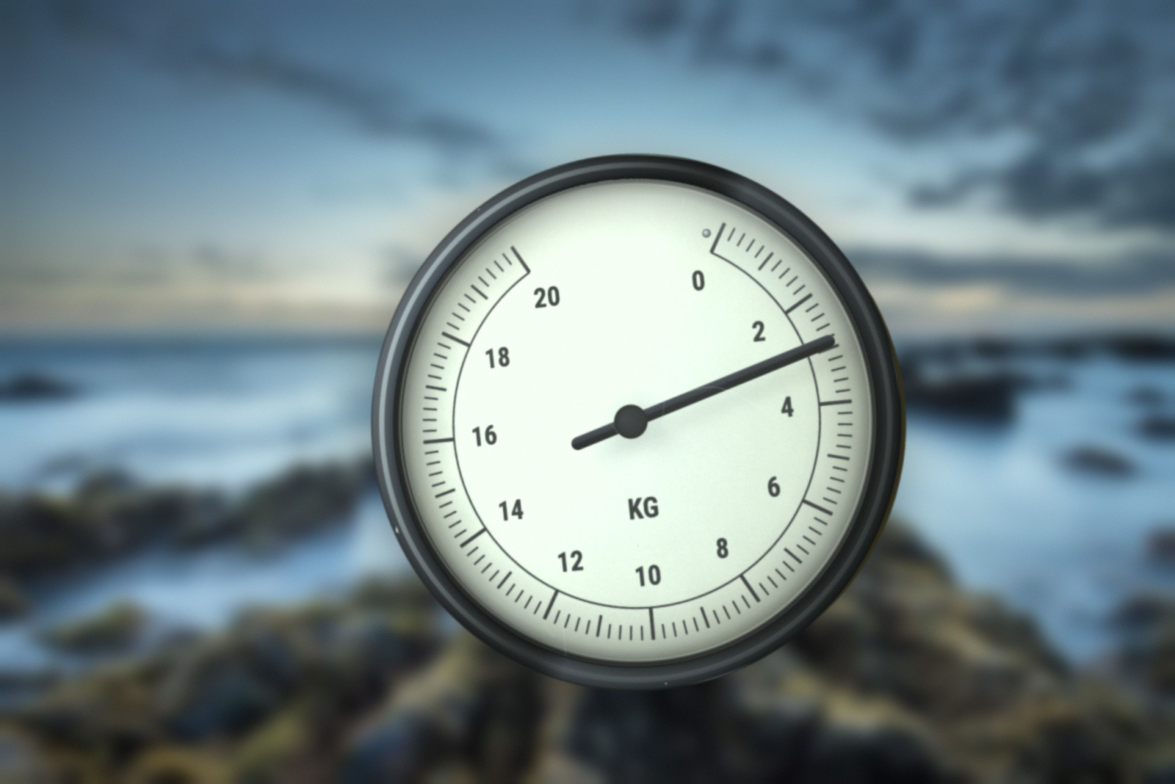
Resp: 2.9 kg
